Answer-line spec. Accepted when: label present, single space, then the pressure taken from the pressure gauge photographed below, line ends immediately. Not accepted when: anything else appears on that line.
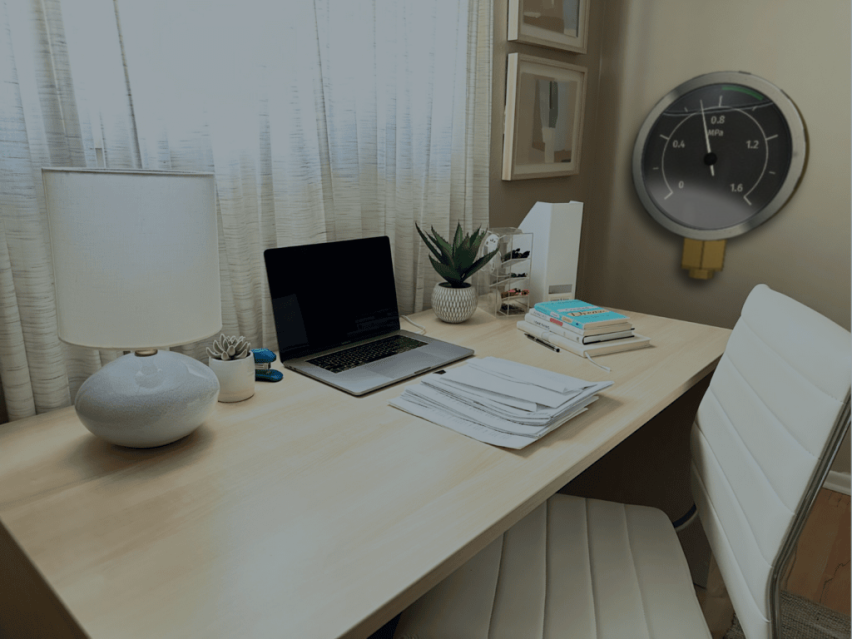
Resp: 0.7 MPa
